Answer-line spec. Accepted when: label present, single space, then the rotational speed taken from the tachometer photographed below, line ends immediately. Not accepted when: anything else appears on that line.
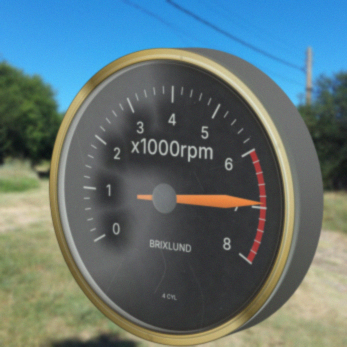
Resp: 6900 rpm
